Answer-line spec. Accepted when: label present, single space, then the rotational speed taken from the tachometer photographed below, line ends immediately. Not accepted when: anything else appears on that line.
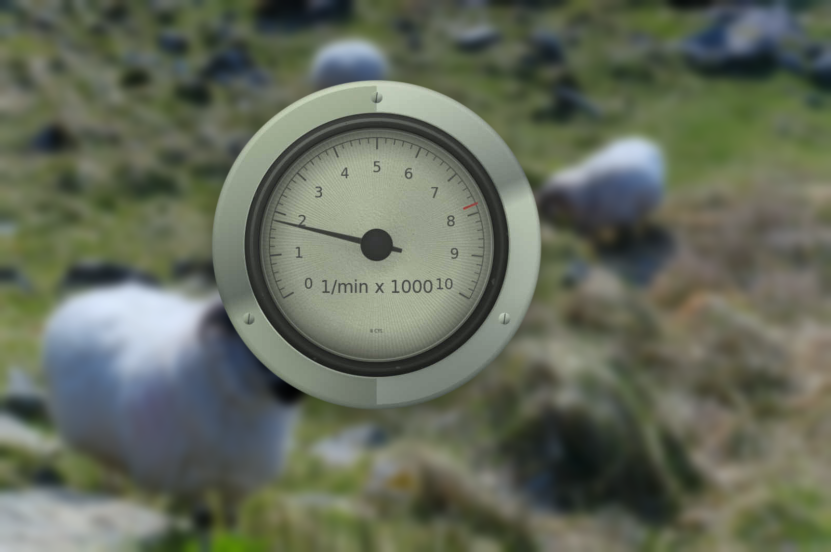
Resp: 1800 rpm
